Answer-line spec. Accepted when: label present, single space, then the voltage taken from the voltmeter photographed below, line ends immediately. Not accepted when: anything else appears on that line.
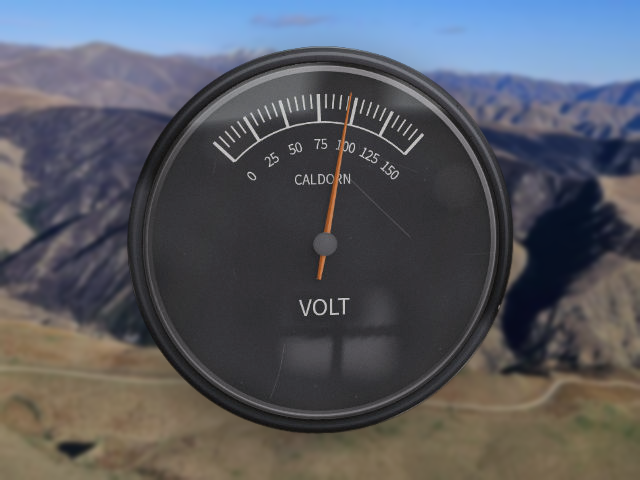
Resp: 95 V
